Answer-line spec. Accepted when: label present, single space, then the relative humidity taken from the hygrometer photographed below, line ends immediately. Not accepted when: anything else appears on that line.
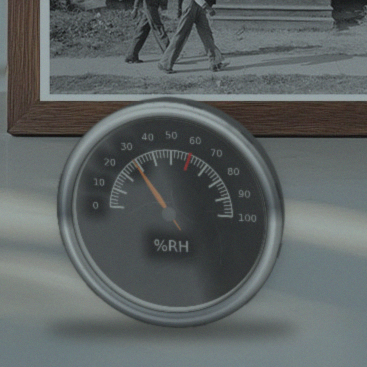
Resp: 30 %
